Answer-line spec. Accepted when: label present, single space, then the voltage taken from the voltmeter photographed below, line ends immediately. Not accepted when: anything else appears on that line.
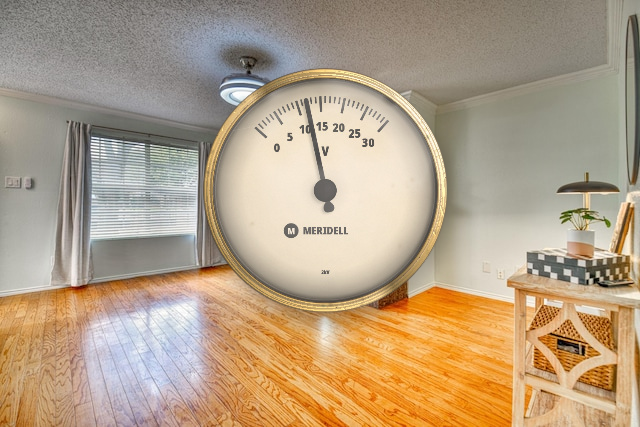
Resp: 12 V
